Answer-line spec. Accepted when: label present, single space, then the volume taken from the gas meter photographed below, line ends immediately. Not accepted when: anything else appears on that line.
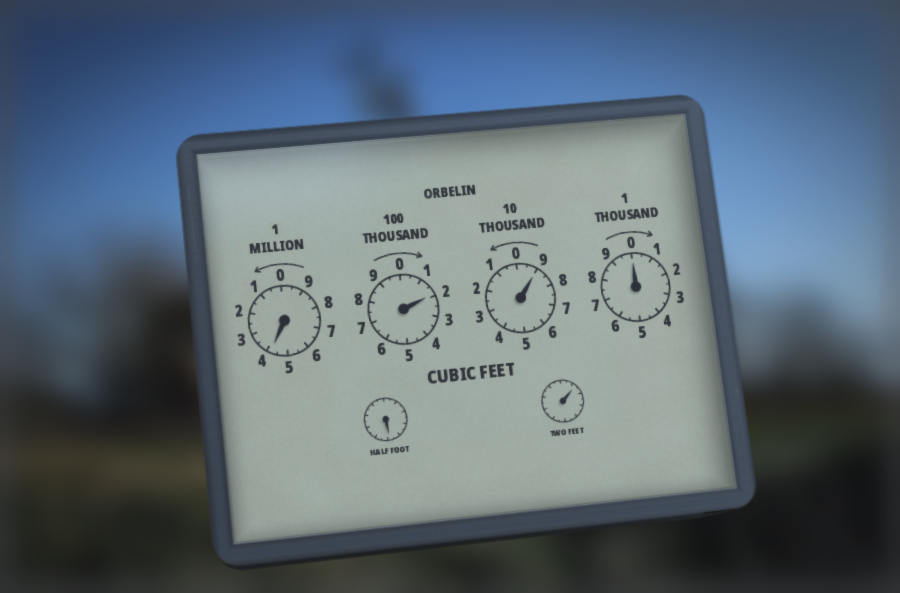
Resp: 419000 ft³
